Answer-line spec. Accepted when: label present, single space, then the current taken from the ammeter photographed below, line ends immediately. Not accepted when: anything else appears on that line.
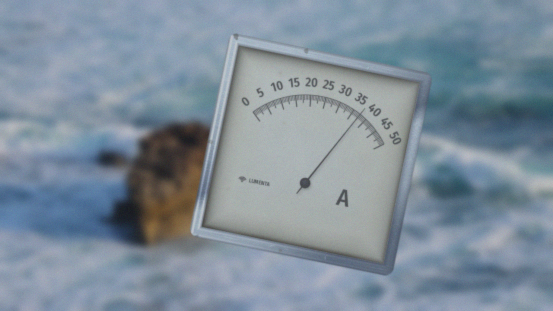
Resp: 37.5 A
